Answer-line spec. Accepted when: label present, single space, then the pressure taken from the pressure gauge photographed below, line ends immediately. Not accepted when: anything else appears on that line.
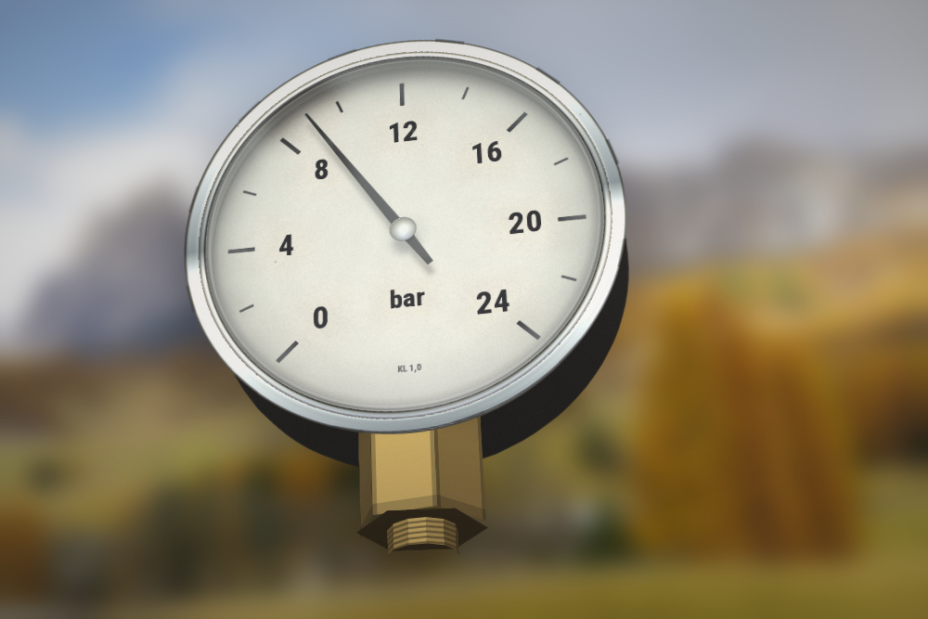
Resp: 9 bar
